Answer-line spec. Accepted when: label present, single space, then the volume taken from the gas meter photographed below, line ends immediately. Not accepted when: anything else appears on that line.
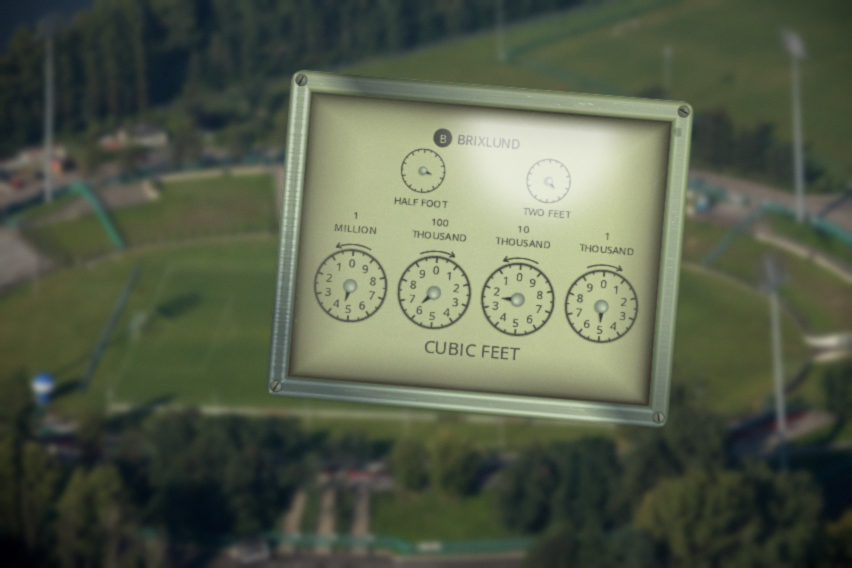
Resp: 462500 ft³
